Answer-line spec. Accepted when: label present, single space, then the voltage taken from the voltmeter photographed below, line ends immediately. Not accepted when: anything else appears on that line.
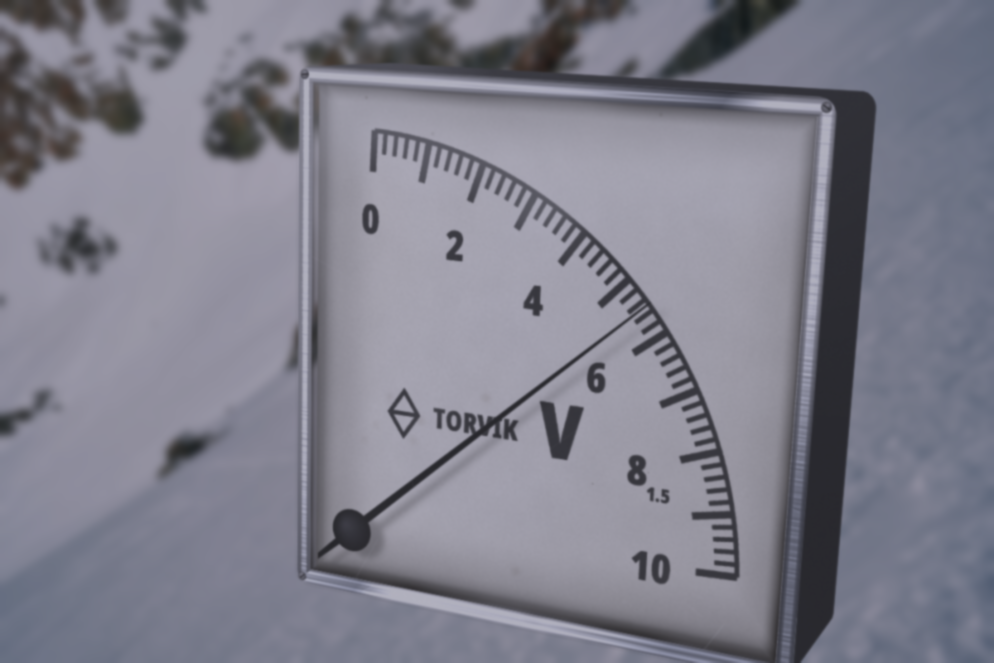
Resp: 5.5 V
